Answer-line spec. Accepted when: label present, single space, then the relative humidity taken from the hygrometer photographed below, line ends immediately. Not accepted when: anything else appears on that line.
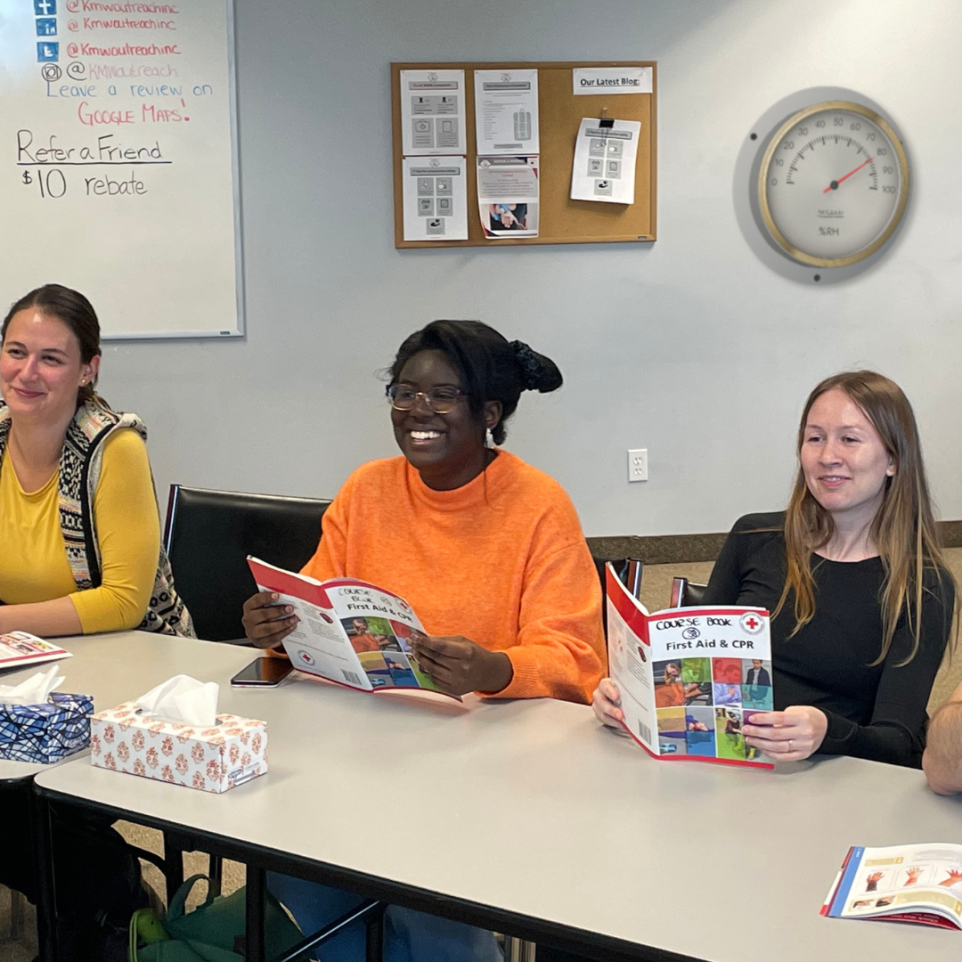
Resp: 80 %
